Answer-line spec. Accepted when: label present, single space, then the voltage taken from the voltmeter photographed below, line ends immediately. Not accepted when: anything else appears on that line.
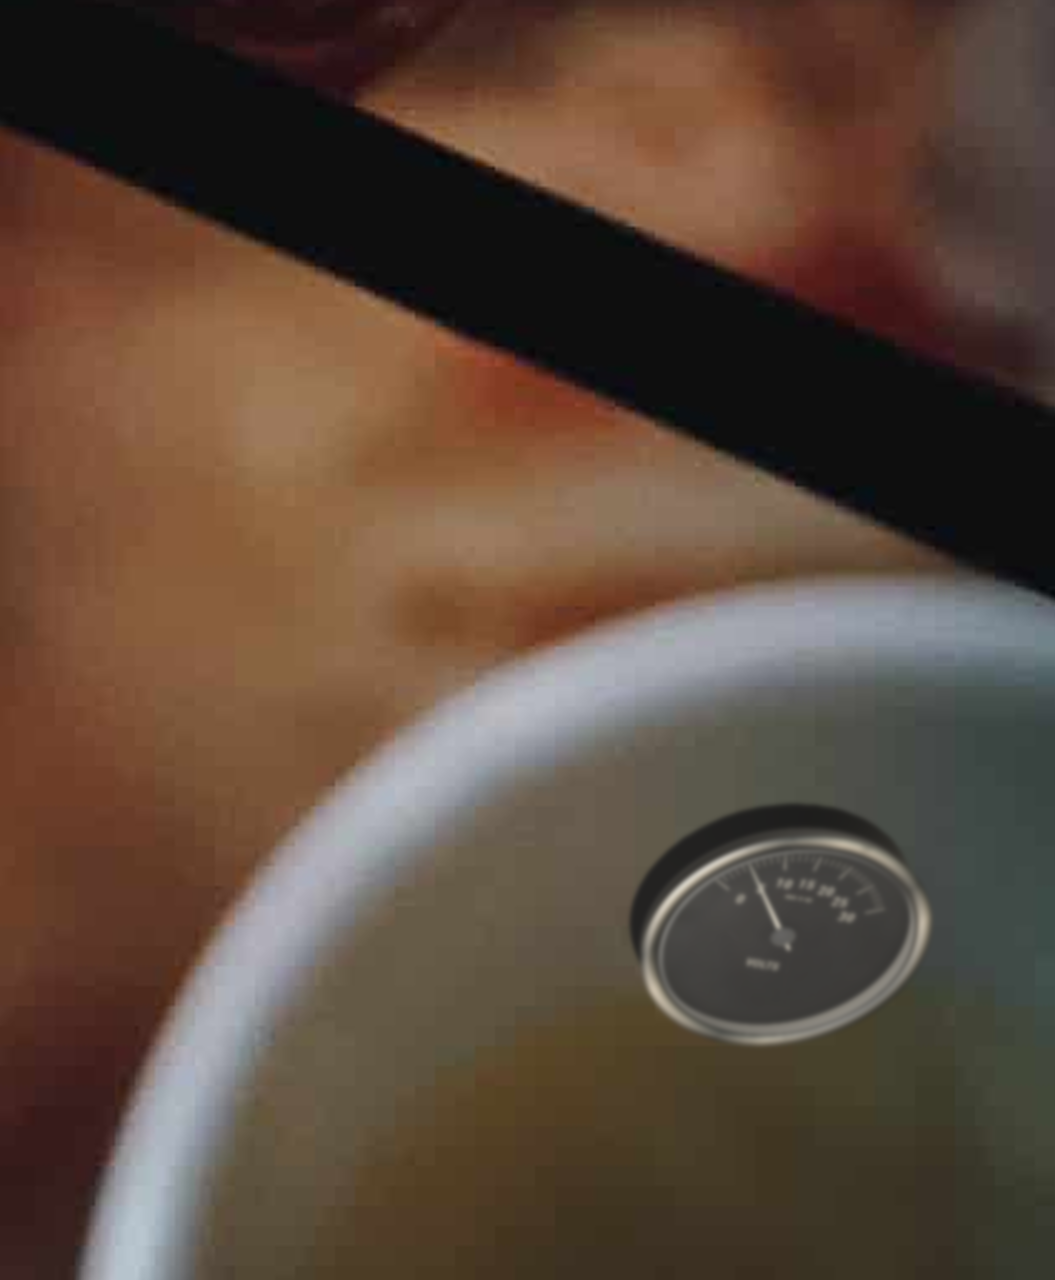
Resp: 5 V
